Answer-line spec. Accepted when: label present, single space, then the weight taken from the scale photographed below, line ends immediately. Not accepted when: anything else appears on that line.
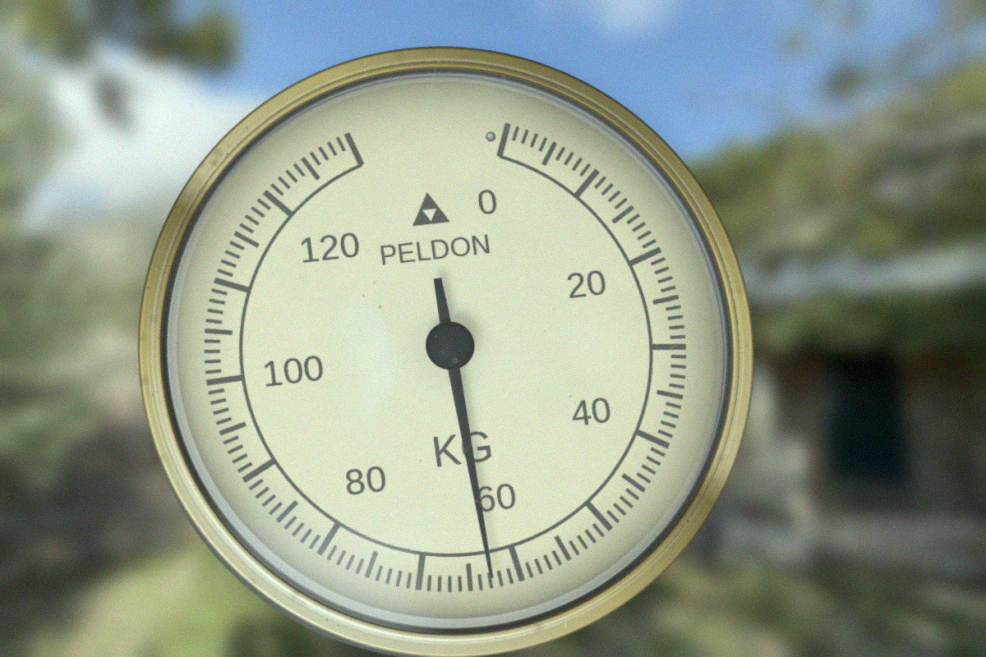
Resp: 63 kg
